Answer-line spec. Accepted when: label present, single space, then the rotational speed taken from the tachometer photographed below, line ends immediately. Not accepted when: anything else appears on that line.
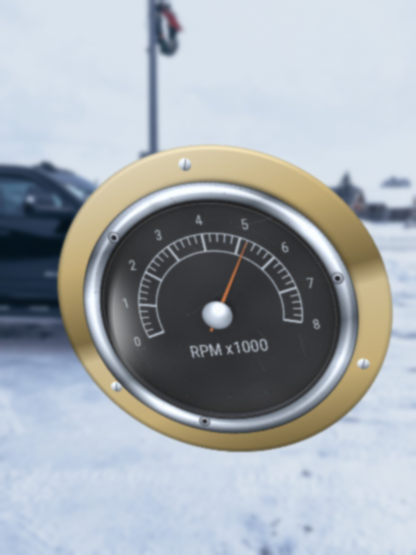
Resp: 5200 rpm
